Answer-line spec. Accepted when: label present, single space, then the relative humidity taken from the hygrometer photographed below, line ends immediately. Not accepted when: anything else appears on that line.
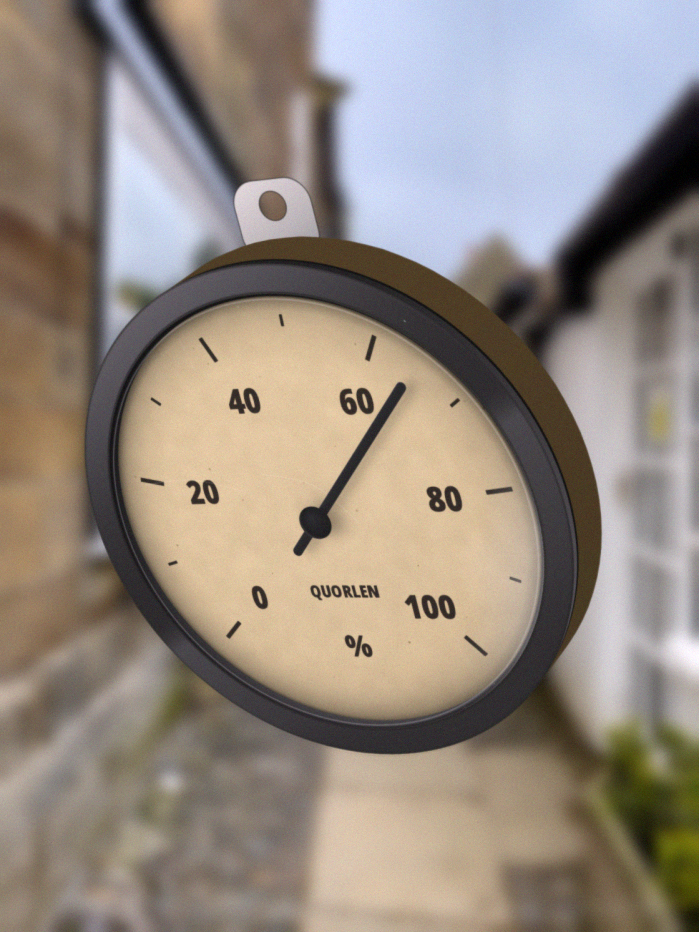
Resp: 65 %
